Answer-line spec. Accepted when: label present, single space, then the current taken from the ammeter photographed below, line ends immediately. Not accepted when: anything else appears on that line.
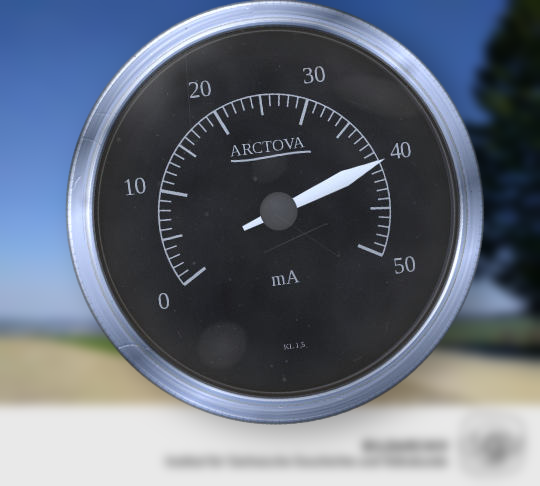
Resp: 40 mA
